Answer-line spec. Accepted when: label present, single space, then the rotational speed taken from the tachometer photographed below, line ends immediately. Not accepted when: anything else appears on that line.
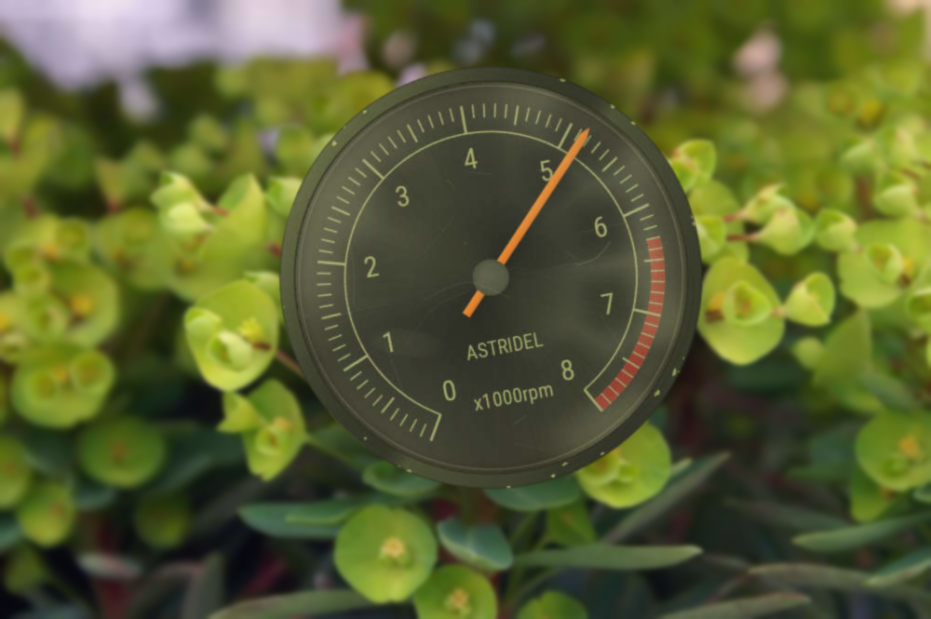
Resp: 5150 rpm
